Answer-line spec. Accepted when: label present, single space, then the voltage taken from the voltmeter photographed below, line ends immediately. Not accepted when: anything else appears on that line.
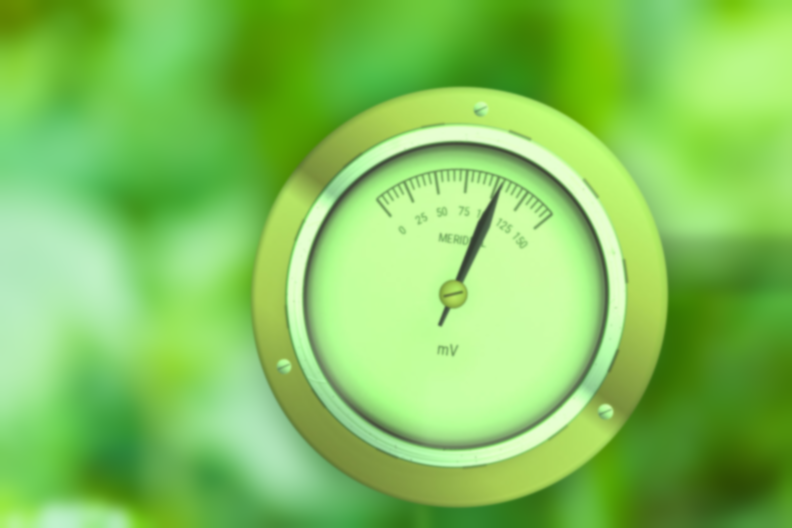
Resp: 105 mV
